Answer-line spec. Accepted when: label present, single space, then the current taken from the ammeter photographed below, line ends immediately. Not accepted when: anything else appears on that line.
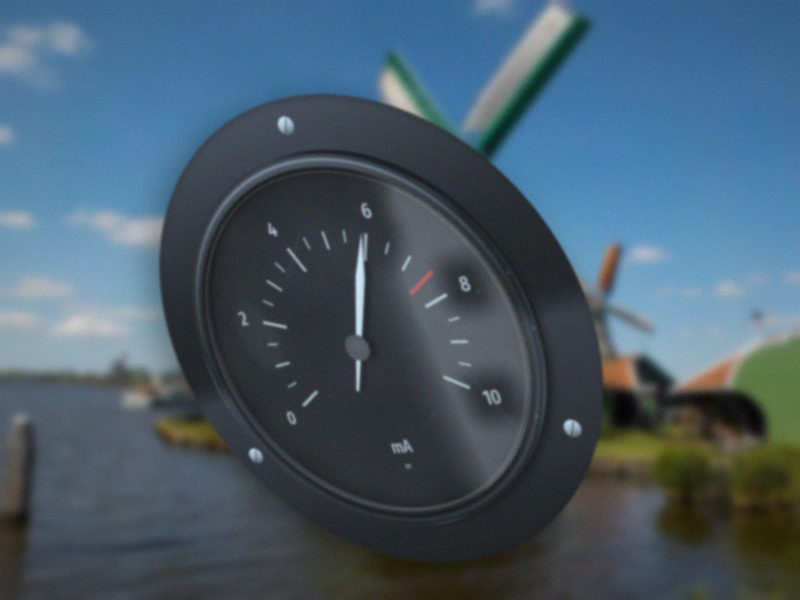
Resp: 6 mA
